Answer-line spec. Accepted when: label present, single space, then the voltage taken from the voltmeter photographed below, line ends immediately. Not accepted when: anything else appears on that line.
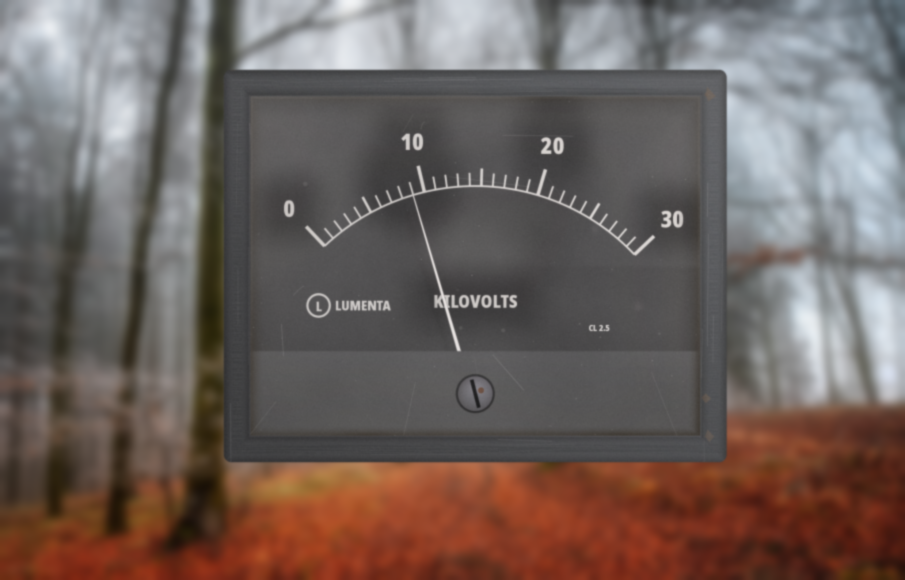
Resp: 9 kV
